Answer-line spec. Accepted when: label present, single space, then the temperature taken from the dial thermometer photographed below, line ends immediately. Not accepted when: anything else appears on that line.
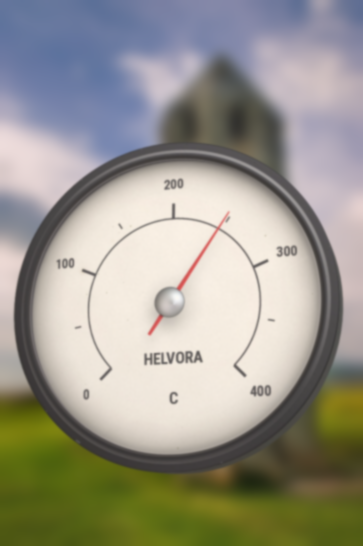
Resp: 250 °C
